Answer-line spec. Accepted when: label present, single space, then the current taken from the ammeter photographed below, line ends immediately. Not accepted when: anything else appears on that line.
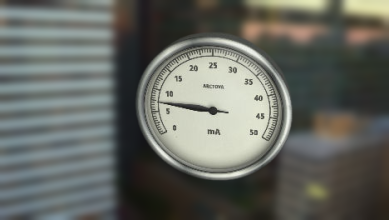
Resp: 7.5 mA
